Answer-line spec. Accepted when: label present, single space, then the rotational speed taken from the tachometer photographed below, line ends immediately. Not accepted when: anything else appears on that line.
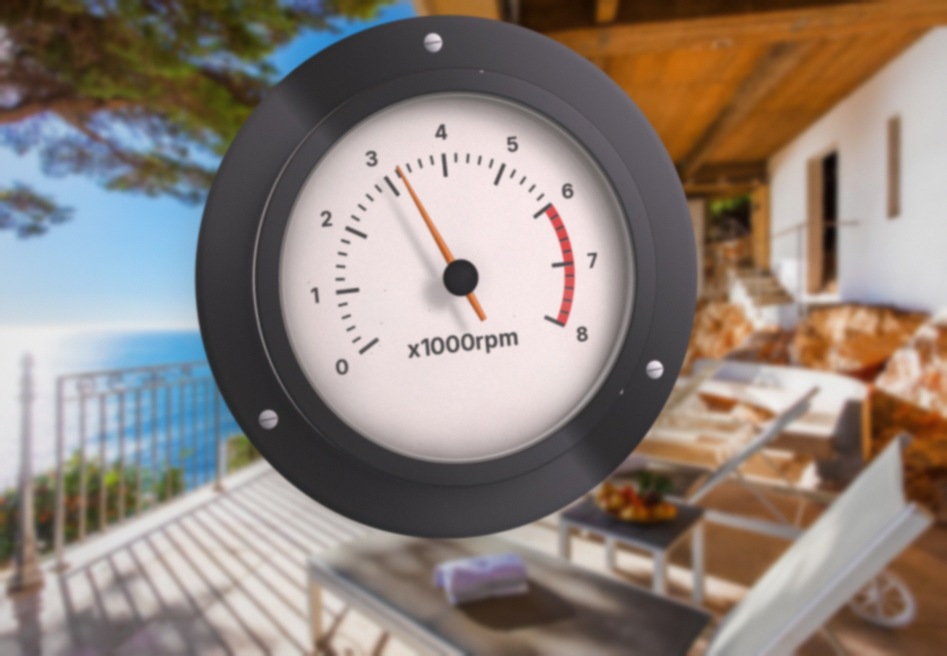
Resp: 3200 rpm
